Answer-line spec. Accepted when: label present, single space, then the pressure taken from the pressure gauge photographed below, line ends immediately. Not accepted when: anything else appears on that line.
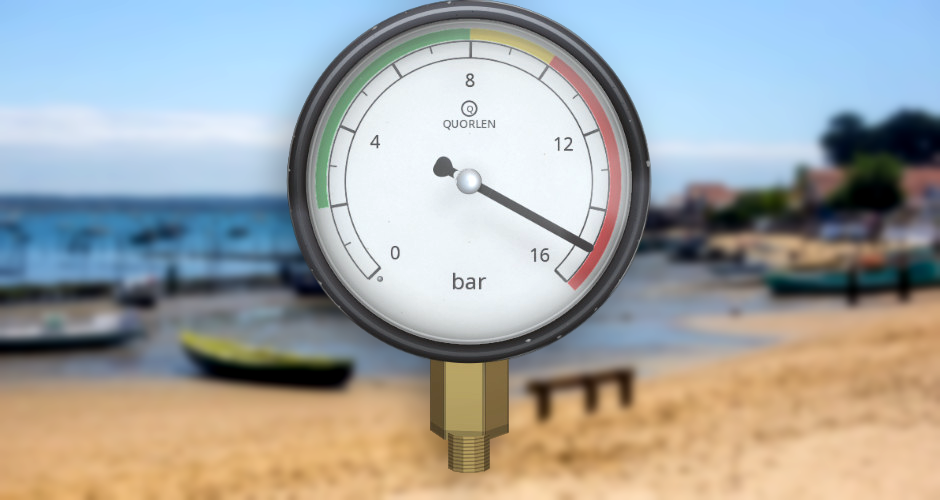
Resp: 15 bar
